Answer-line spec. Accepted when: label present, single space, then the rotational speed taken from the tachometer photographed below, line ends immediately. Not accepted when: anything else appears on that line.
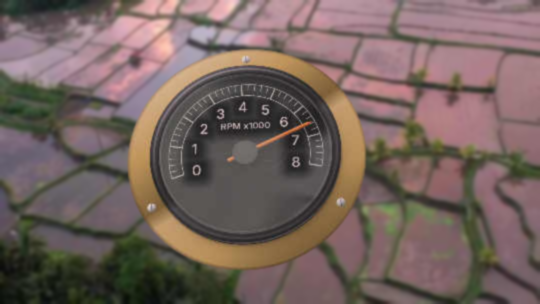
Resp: 6600 rpm
